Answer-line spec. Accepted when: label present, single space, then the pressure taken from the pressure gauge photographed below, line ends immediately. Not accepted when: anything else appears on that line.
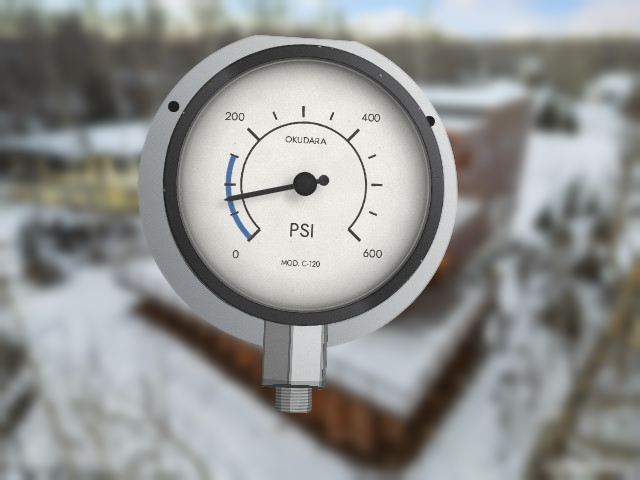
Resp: 75 psi
